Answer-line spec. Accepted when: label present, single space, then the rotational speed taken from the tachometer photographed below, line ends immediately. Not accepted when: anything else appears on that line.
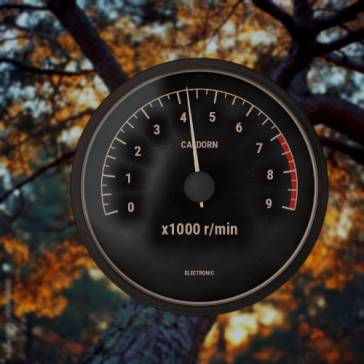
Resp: 4250 rpm
